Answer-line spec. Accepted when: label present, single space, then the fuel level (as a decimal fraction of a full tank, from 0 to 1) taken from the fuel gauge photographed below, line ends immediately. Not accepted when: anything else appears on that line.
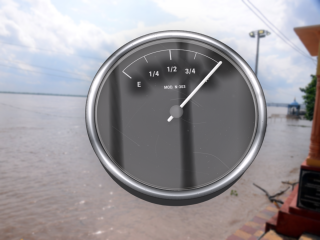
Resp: 1
